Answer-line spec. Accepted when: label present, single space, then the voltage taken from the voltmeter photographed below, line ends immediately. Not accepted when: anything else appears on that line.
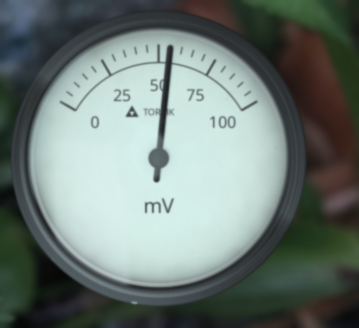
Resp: 55 mV
